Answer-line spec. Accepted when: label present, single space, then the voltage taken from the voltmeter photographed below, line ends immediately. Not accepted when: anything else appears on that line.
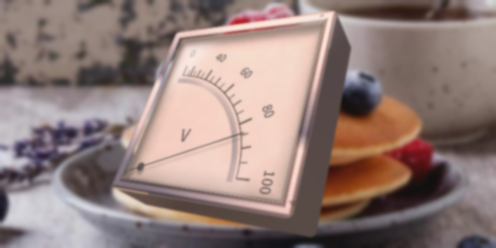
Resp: 85 V
